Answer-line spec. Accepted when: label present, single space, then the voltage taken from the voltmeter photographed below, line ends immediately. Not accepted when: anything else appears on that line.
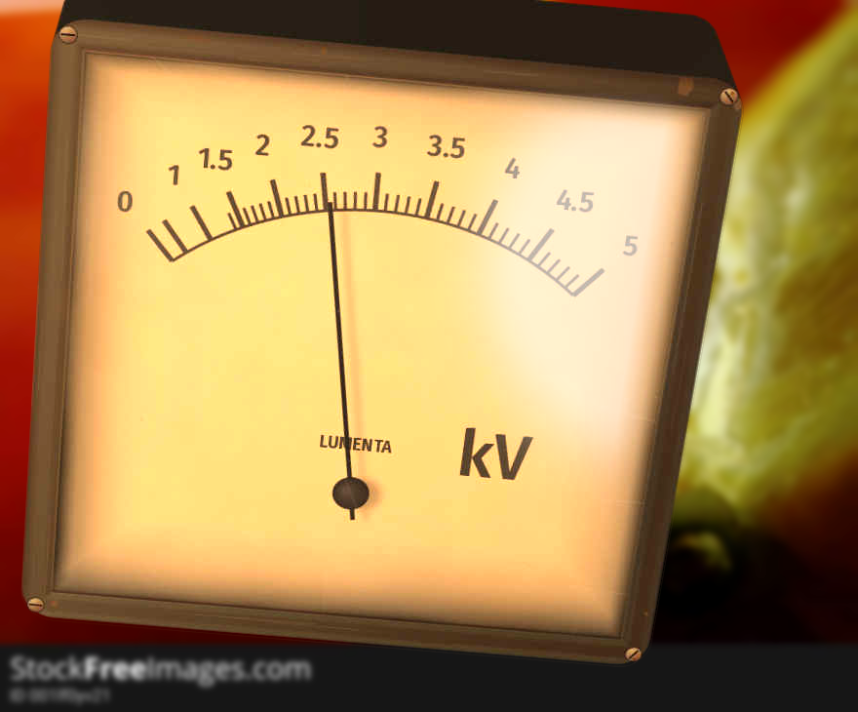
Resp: 2.55 kV
